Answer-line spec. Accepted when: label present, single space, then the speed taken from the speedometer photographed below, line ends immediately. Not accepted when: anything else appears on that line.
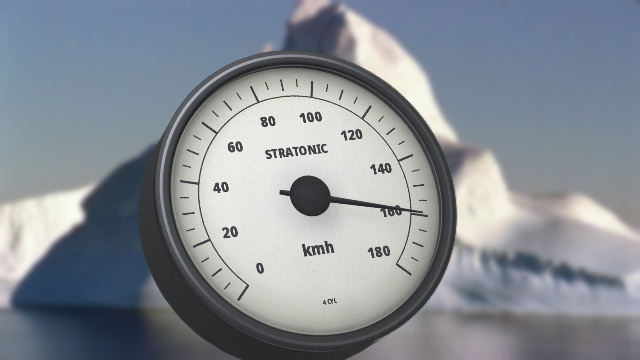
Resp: 160 km/h
